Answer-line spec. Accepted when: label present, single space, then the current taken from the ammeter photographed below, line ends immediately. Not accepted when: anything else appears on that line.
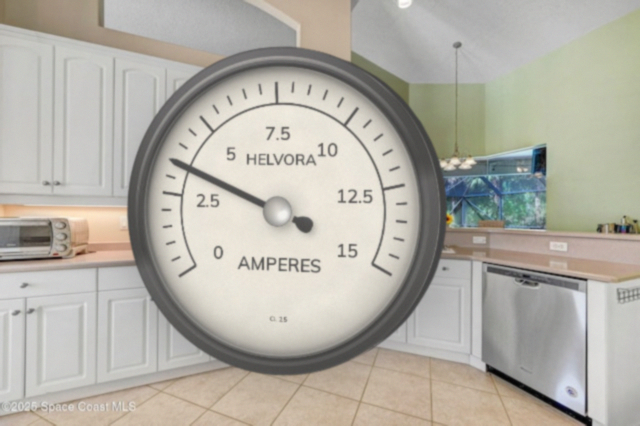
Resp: 3.5 A
